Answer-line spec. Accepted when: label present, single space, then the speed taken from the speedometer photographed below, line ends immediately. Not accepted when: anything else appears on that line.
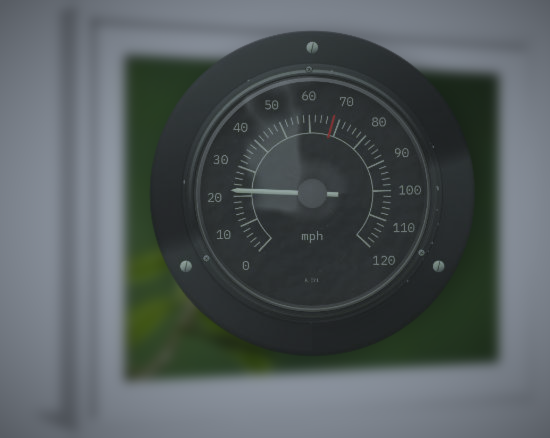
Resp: 22 mph
